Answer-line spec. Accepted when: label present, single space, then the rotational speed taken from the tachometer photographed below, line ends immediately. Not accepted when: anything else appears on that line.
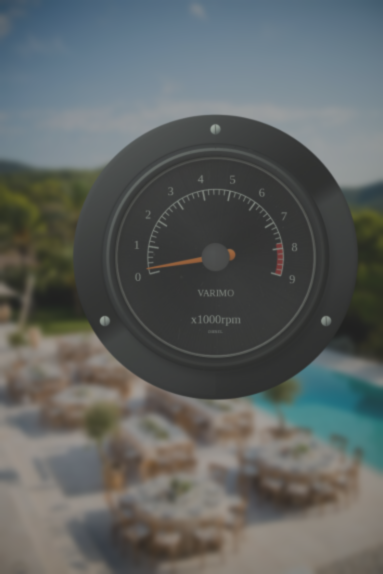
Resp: 200 rpm
